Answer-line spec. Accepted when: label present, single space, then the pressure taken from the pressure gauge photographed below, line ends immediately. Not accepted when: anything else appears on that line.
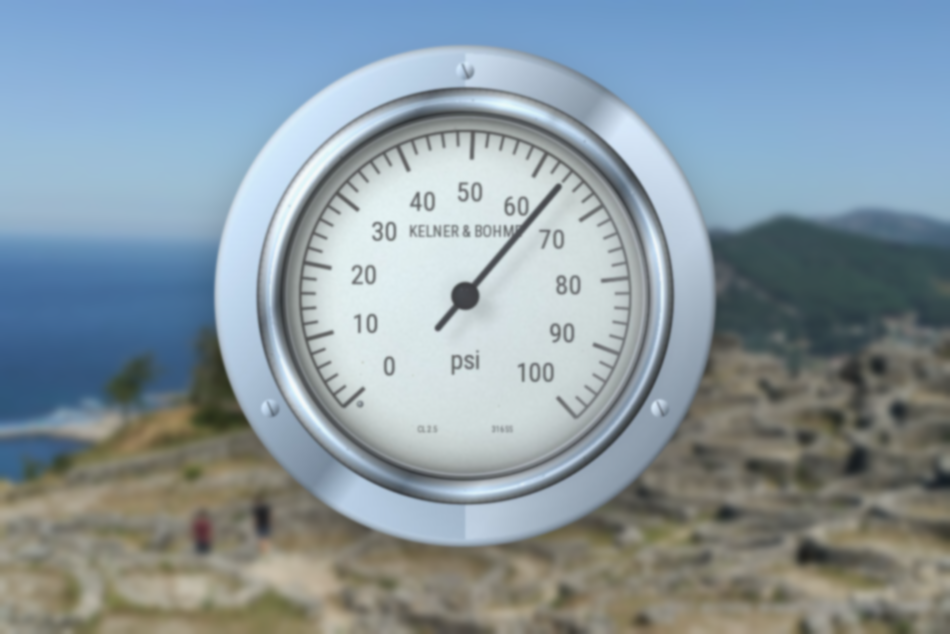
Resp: 64 psi
